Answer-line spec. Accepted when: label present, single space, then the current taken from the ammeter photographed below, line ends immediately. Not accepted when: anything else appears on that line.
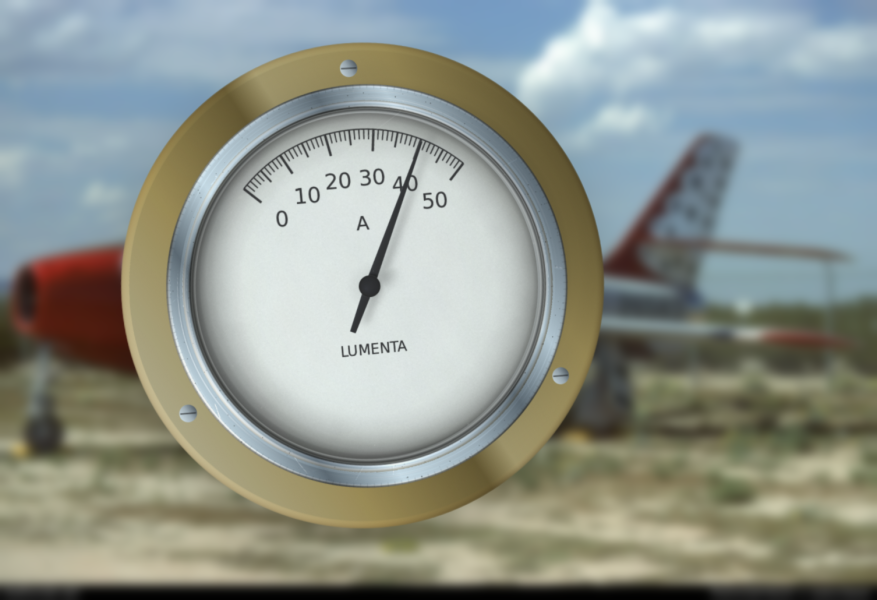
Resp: 40 A
